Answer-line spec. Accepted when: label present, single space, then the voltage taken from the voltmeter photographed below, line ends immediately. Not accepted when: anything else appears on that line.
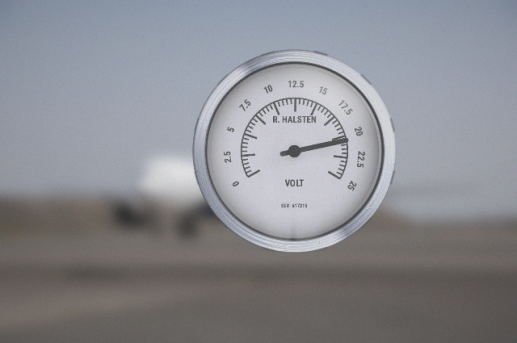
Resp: 20.5 V
